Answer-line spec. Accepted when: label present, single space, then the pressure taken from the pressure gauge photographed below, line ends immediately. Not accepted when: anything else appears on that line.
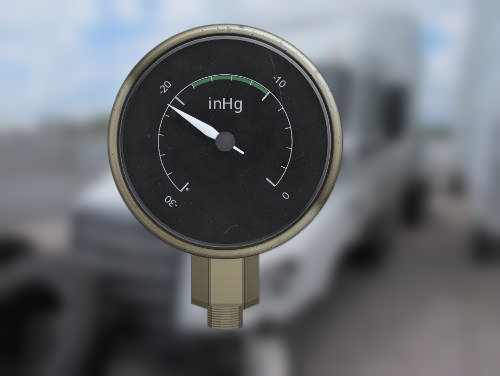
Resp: -21 inHg
